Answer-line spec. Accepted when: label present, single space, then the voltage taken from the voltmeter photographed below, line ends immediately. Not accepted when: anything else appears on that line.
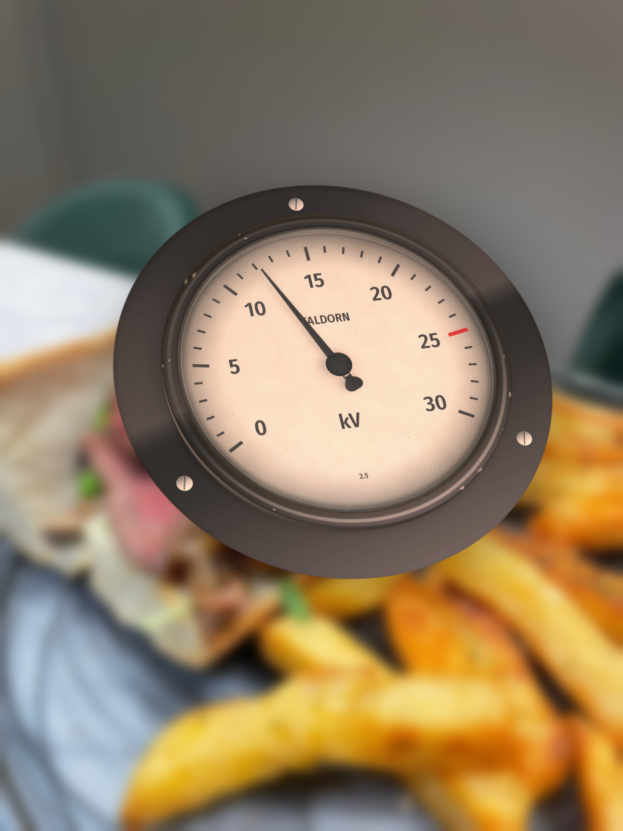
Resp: 12 kV
